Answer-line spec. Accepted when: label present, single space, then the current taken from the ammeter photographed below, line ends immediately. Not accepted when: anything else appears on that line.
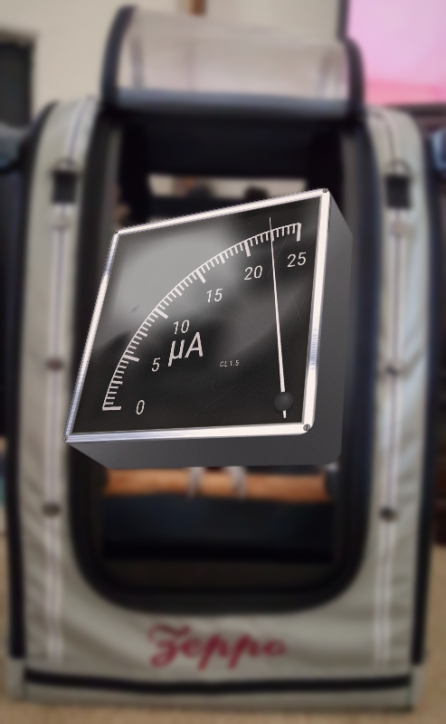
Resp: 22.5 µA
